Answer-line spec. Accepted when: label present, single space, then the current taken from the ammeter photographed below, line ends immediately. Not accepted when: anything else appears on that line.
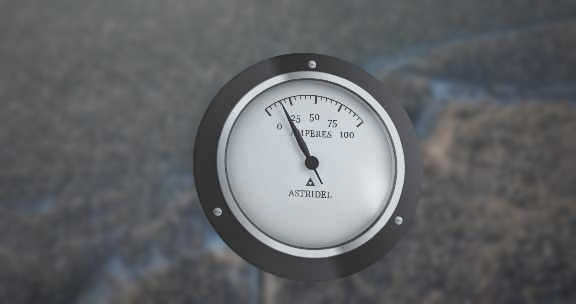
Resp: 15 A
